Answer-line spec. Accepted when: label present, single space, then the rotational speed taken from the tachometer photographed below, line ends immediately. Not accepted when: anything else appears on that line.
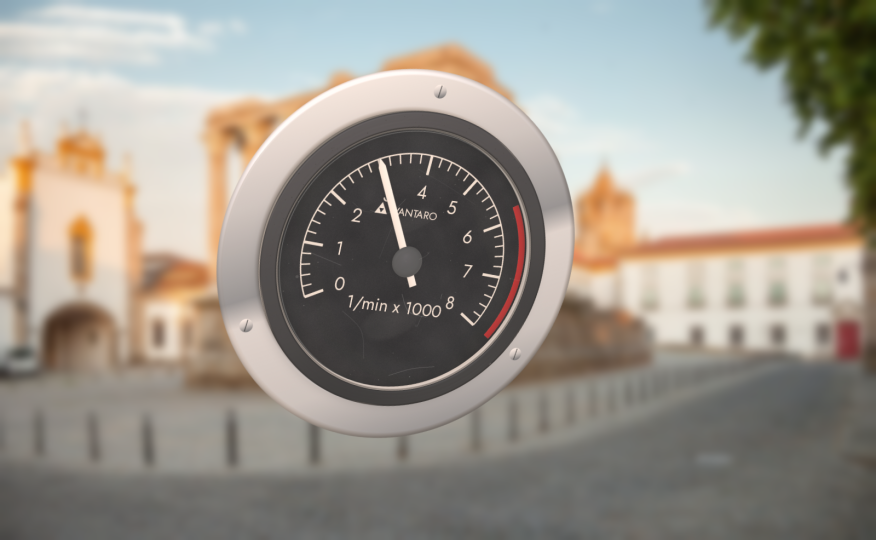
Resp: 3000 rpm
